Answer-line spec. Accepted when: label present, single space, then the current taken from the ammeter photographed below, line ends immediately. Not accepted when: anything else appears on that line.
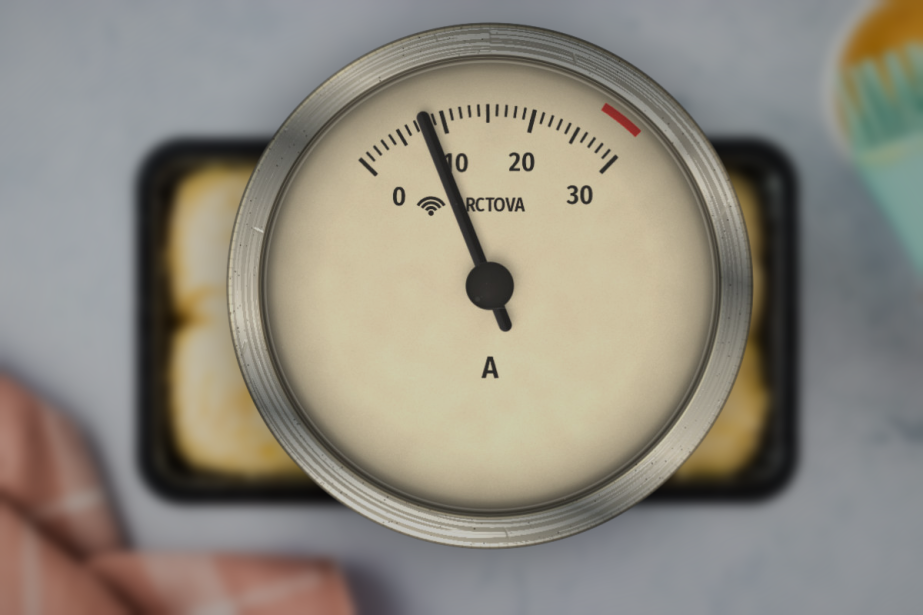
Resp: 8 A
